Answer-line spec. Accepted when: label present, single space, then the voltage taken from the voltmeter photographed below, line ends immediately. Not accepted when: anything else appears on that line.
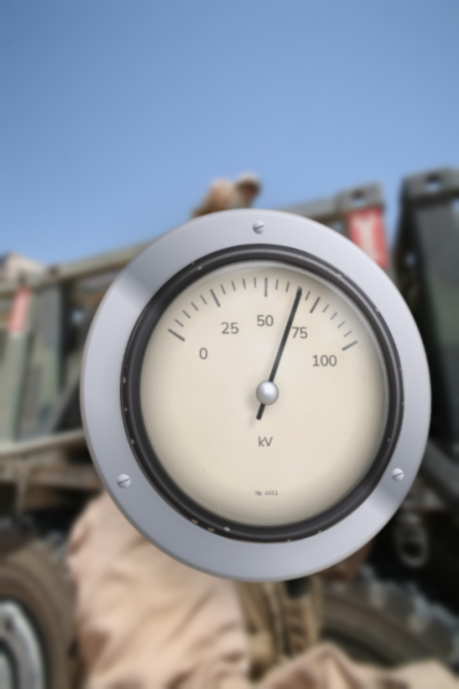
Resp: 65 kV
